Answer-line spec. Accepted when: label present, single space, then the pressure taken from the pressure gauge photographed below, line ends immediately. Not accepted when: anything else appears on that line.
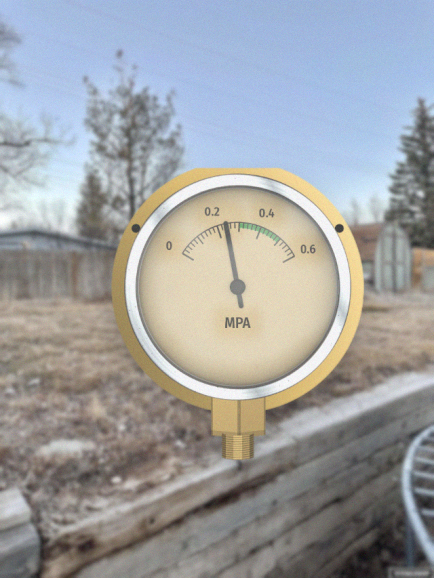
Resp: 0.24 MPa
